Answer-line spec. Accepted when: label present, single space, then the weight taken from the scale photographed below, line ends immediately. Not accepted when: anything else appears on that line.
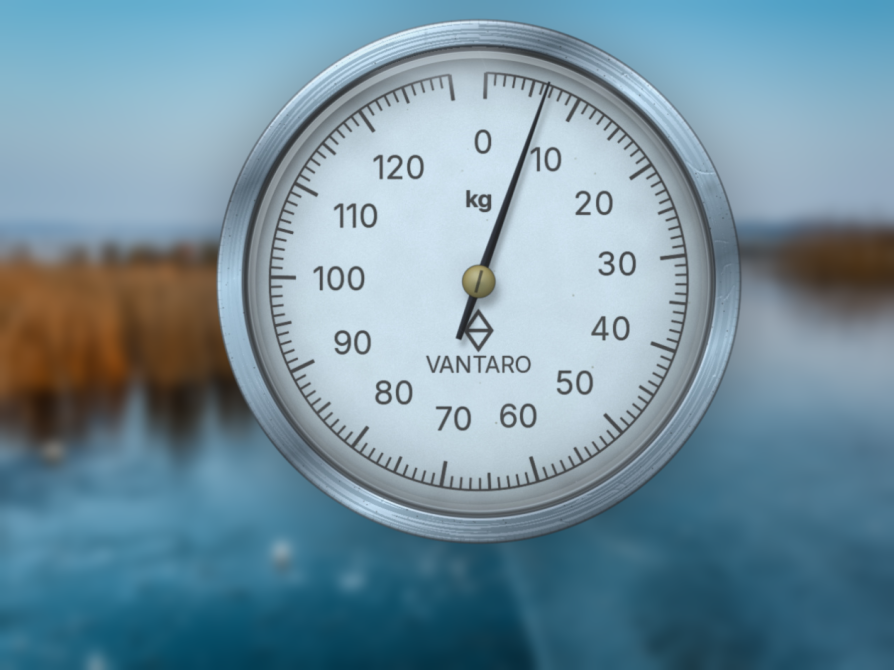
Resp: 6.5 kg
